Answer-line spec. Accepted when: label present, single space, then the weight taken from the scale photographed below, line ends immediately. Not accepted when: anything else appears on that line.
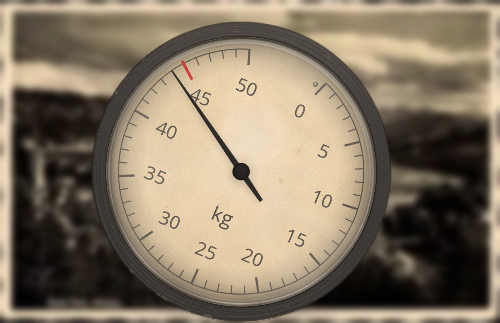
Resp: 44 kg
